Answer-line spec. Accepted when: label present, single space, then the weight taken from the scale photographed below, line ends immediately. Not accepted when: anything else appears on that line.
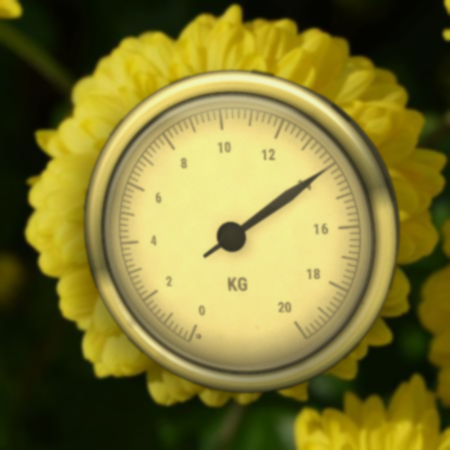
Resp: 14 kg
